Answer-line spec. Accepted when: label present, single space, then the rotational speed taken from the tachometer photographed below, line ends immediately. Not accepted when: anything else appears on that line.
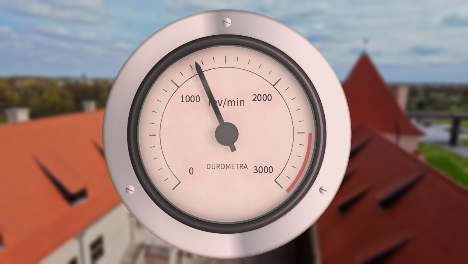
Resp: 1250 rpm
